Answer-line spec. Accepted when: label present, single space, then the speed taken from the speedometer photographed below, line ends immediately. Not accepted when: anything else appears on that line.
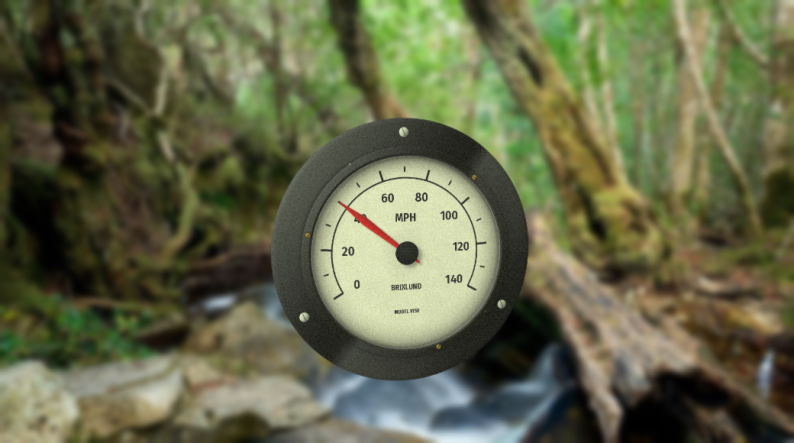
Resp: 40 mph
